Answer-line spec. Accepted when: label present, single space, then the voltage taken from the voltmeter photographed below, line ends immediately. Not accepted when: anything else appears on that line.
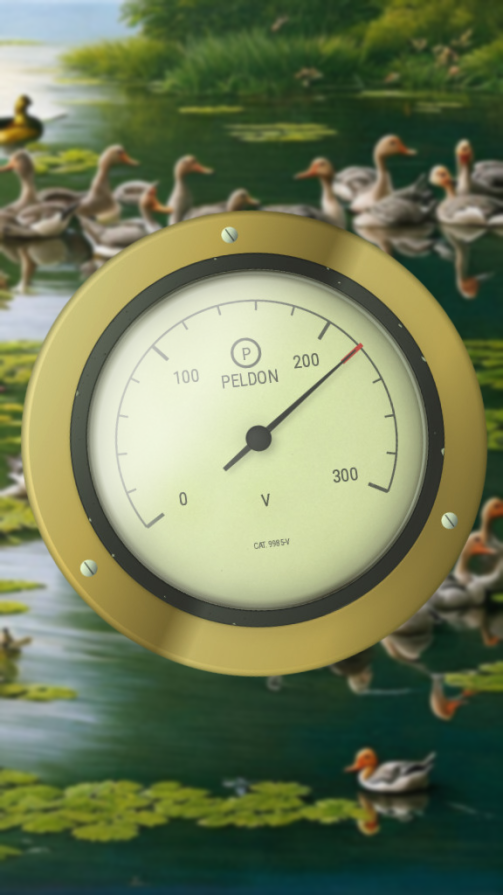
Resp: 220 V
